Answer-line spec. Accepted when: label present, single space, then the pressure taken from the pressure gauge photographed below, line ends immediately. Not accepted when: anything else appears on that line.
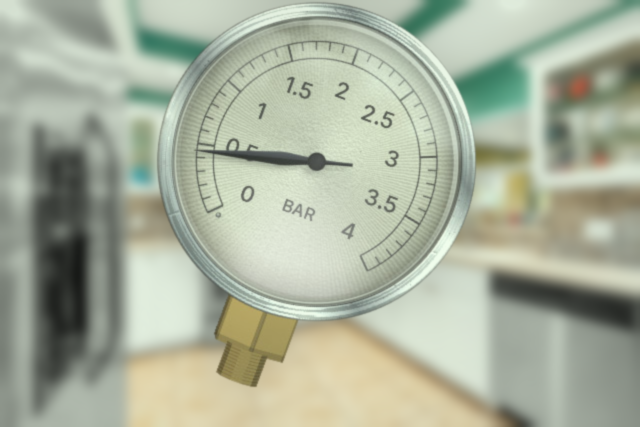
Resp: 0.45 bar
